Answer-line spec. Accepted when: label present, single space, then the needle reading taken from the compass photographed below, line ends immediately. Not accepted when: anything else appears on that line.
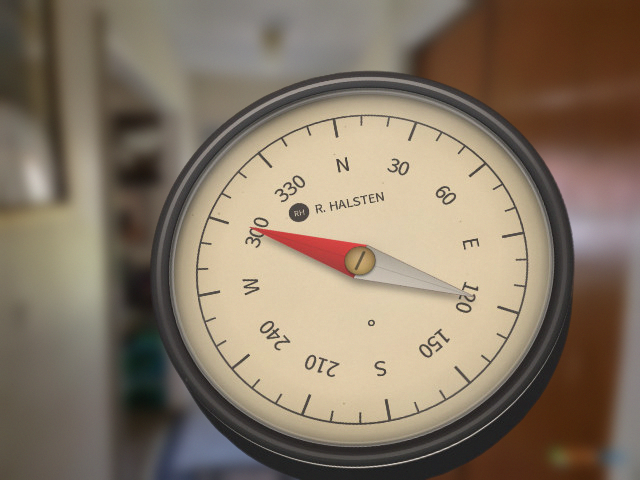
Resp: 300 °
